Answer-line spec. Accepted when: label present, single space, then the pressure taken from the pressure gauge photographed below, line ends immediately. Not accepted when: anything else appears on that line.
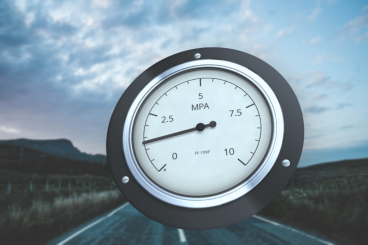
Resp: 1.25 MPa
